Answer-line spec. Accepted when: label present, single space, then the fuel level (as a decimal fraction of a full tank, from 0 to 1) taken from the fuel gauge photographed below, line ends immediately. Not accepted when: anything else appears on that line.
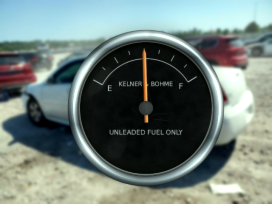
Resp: 0.5
